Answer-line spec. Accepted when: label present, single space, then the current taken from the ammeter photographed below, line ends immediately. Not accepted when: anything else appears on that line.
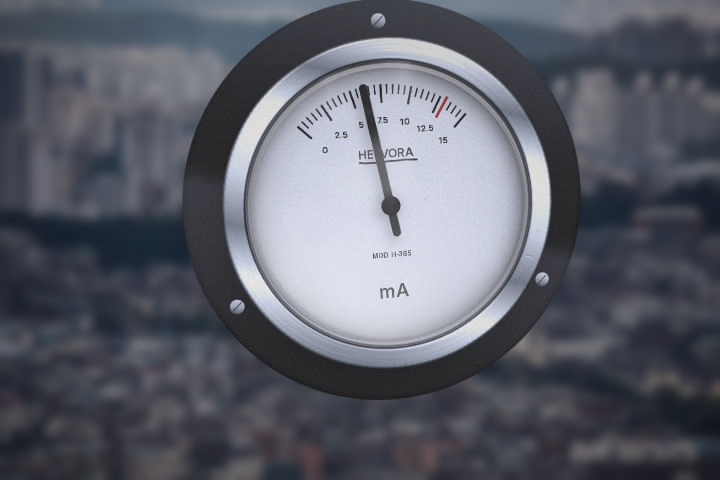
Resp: 6 mA
